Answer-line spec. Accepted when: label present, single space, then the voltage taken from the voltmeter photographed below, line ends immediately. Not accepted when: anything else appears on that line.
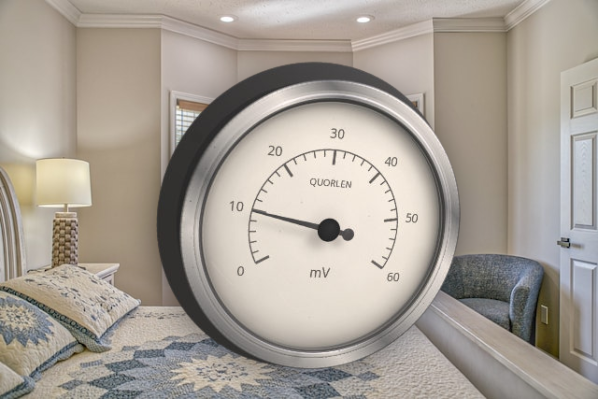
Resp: 10 mV
